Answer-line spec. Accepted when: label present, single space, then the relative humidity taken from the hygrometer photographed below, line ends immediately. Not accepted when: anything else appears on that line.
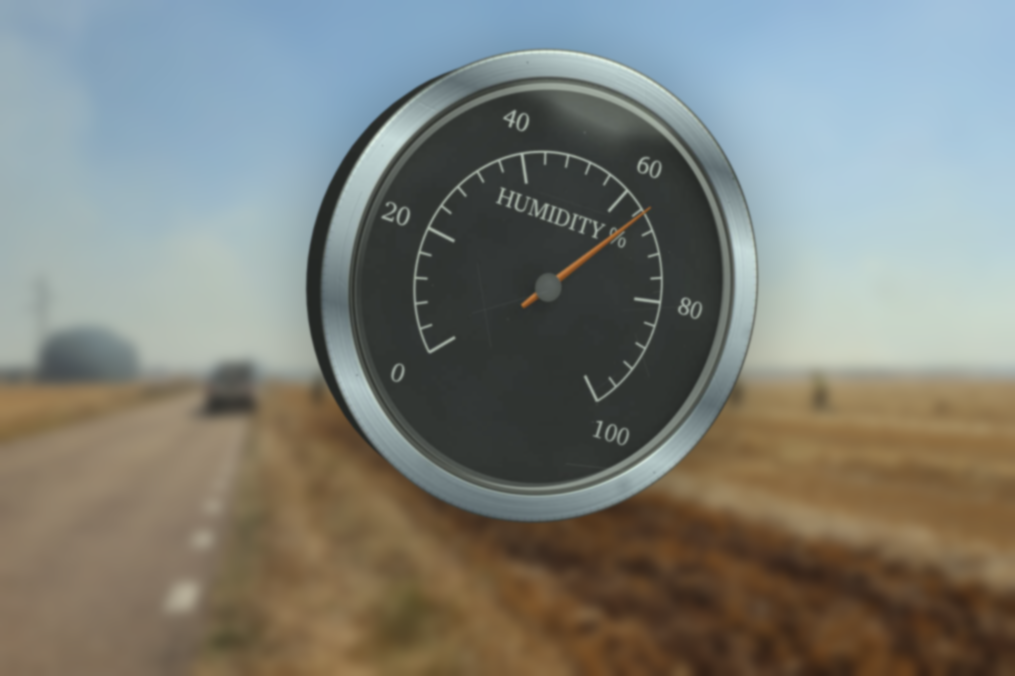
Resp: 64 %
